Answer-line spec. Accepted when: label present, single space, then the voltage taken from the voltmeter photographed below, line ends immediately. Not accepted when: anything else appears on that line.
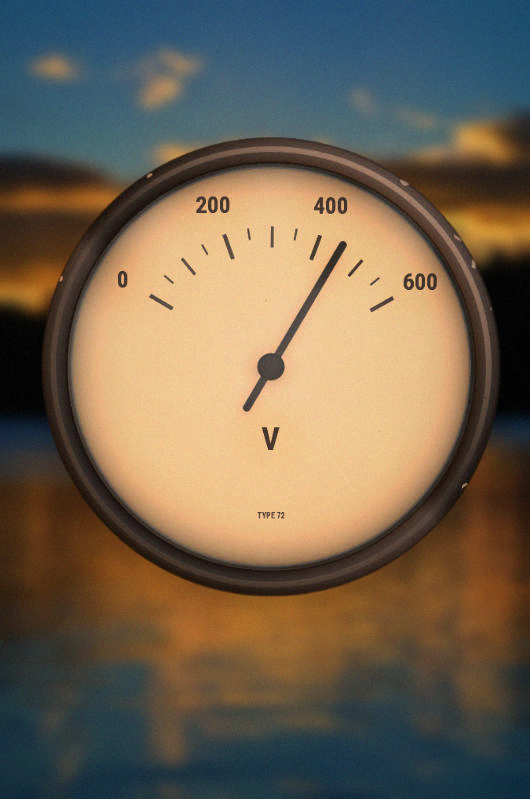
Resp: 450 V
